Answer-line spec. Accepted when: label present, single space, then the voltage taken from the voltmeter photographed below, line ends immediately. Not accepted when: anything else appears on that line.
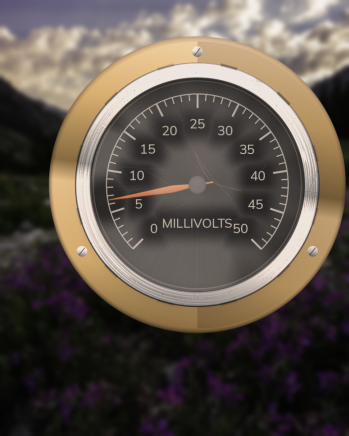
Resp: 6.5 mV
